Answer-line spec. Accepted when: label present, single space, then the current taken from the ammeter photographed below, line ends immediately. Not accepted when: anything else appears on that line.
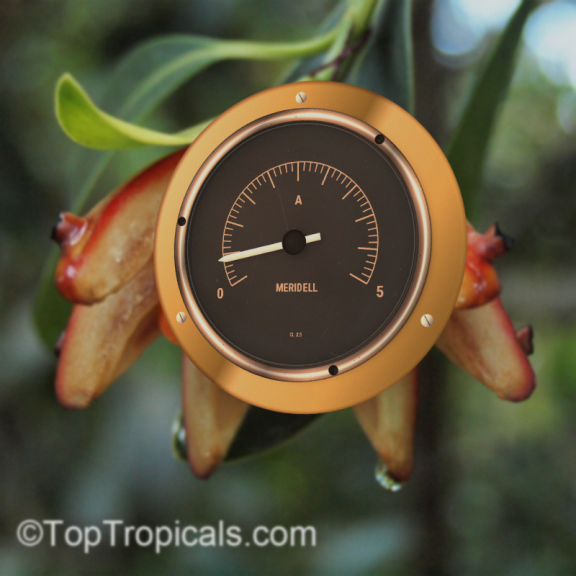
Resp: 0.4 A
